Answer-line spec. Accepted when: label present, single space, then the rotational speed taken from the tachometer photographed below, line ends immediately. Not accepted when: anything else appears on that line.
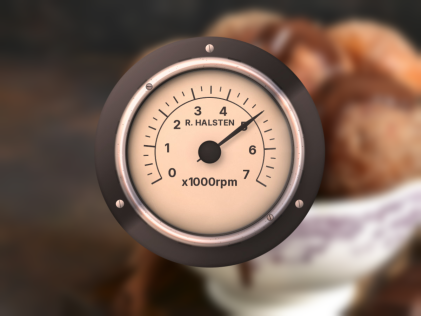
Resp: 5000 rpm
